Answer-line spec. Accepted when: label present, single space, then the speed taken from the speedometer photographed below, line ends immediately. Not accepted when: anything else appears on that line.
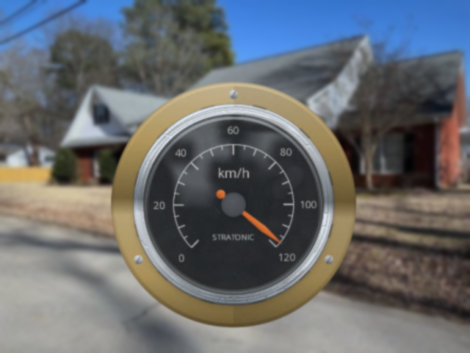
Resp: 117.5 km/h
